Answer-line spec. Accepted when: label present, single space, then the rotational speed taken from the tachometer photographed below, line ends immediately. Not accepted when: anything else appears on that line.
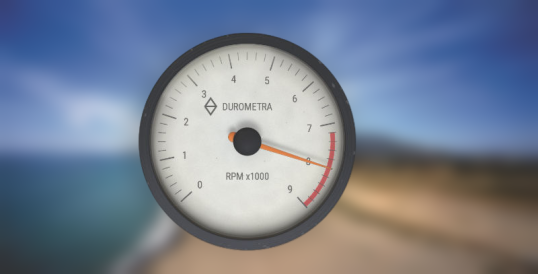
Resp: 8000 rpm
